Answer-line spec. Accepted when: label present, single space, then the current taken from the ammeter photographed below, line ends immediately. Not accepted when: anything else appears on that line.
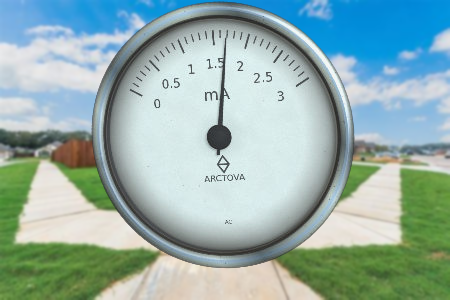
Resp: 1.7 mA
